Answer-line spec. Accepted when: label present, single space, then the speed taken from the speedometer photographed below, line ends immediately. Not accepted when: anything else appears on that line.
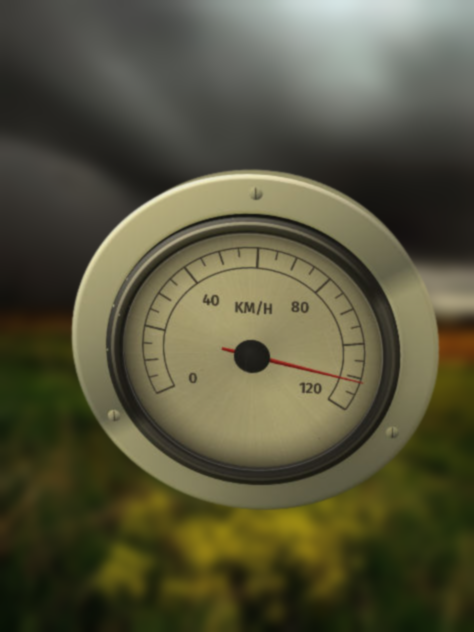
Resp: 110 km/h
